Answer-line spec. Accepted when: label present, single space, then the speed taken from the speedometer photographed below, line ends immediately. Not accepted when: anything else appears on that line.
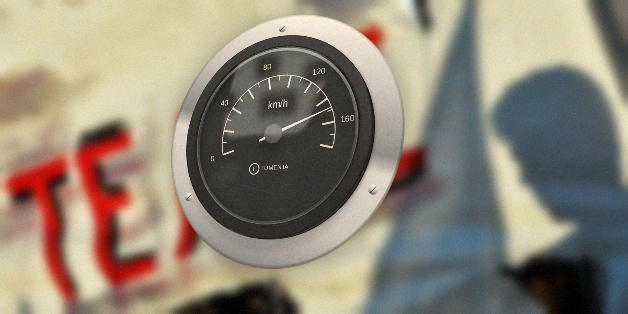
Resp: 150 km/h
